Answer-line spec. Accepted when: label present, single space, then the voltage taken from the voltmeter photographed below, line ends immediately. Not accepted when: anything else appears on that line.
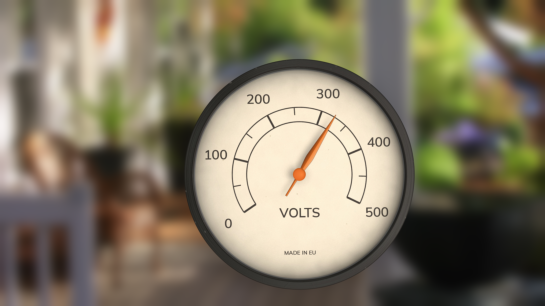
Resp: 325 V
